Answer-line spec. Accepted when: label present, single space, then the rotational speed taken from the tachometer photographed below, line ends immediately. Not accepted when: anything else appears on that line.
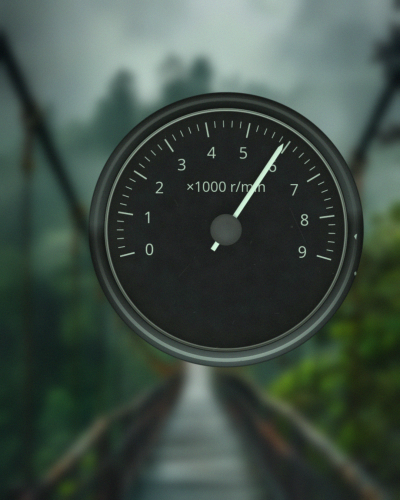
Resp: 5900 rpm
